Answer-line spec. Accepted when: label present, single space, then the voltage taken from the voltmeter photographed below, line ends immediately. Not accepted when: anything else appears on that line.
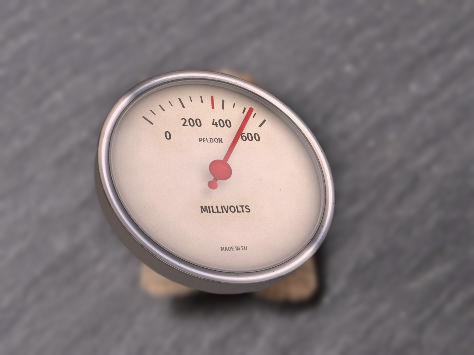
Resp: 525 mV
